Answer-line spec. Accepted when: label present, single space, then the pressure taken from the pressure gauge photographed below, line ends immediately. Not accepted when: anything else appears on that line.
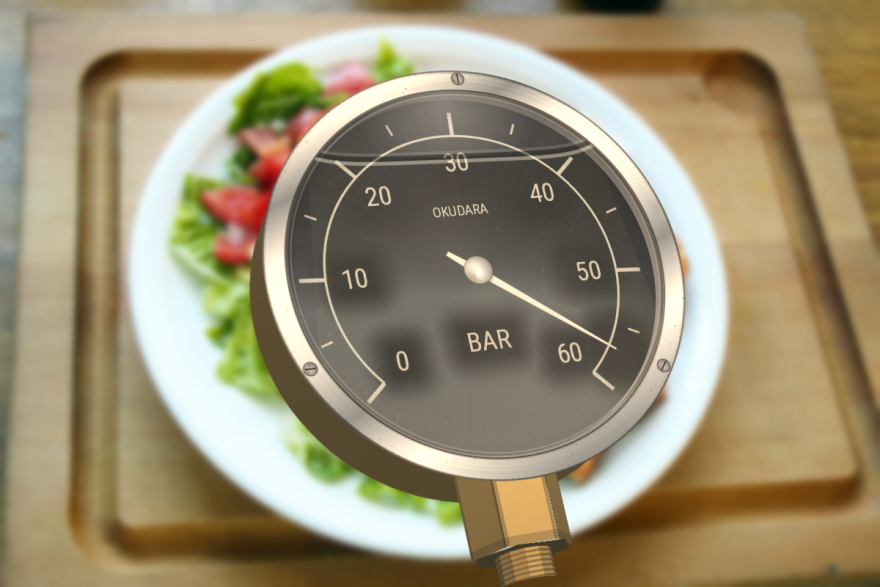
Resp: 57.5 bar
